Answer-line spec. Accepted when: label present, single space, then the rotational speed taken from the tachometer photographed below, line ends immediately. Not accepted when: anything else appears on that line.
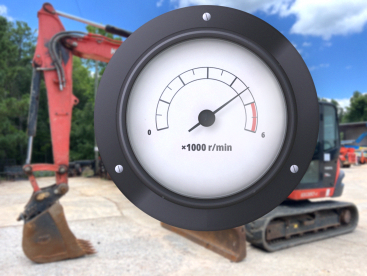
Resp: 4500 rpm
